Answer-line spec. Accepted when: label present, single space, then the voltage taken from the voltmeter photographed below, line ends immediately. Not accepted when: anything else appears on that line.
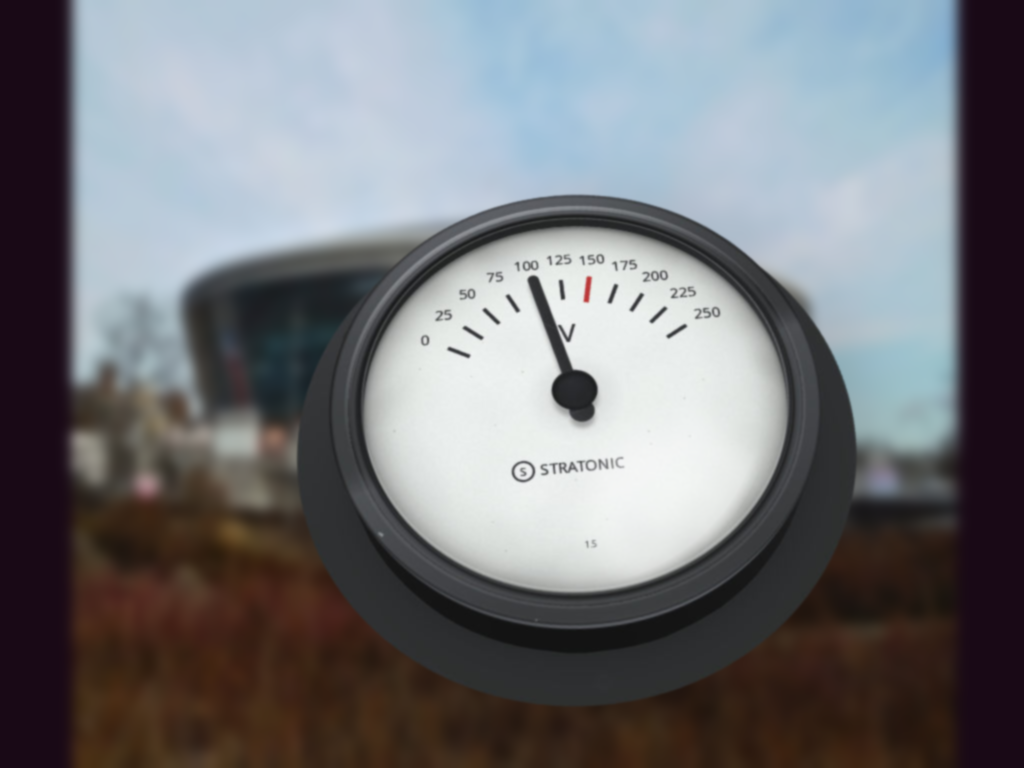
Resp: 100 V
